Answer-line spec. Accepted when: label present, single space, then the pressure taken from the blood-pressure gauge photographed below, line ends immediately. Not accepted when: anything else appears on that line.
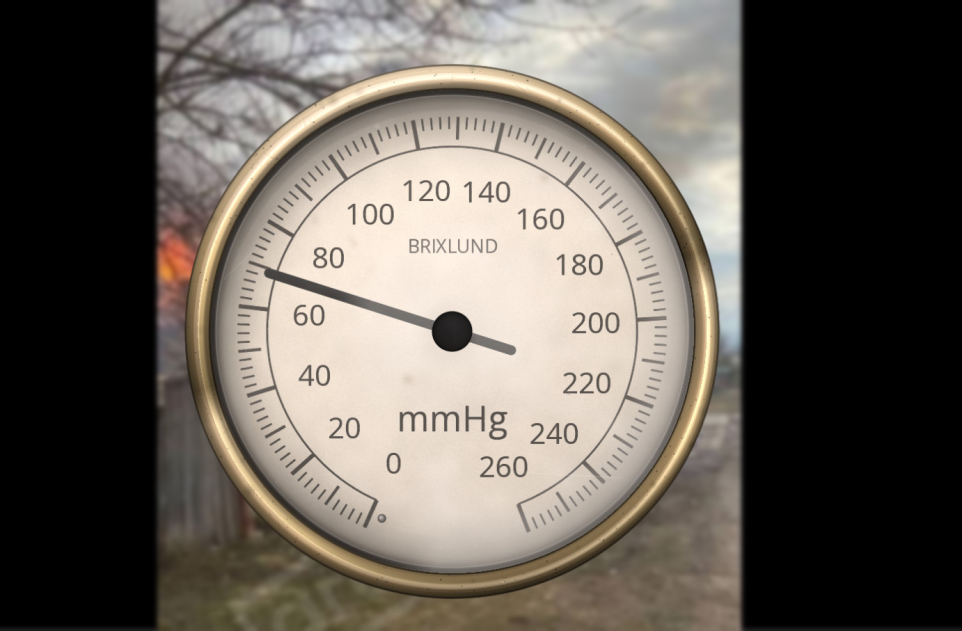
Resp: 69 mmHg
